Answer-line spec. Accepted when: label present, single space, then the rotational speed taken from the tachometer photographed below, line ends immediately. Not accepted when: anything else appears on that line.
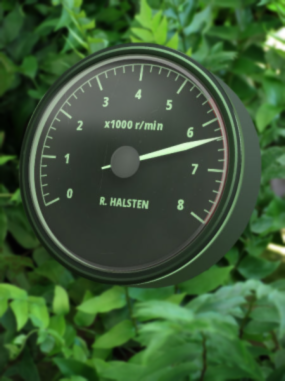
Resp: 6400 rpm
